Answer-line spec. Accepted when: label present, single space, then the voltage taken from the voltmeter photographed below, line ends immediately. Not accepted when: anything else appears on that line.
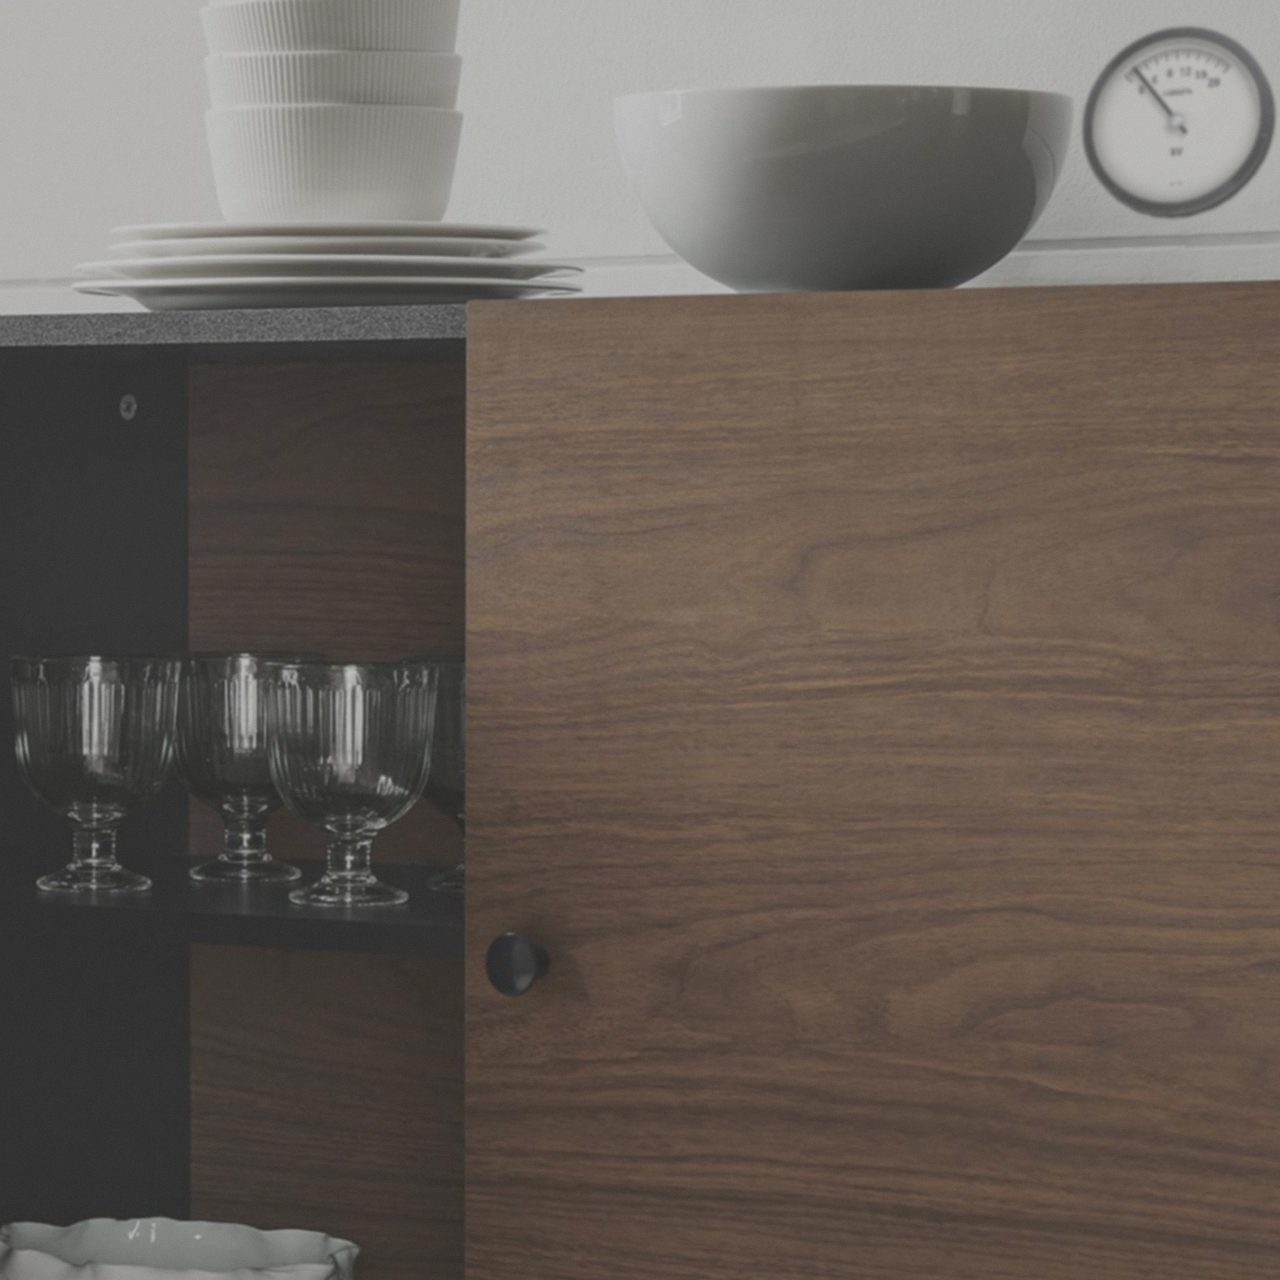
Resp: 2 kV
